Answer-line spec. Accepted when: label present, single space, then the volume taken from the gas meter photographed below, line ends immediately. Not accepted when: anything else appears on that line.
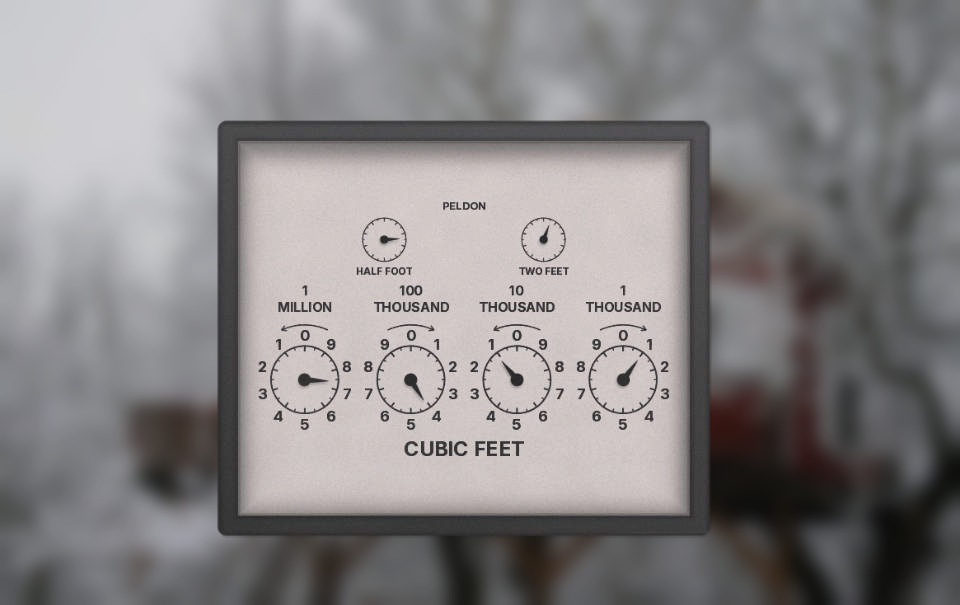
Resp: 741100 ft³
